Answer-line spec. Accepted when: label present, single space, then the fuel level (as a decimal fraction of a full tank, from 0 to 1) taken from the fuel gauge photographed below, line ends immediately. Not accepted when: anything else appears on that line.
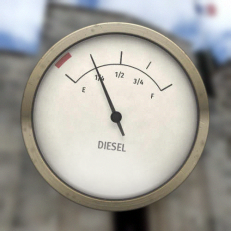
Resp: 0.25
